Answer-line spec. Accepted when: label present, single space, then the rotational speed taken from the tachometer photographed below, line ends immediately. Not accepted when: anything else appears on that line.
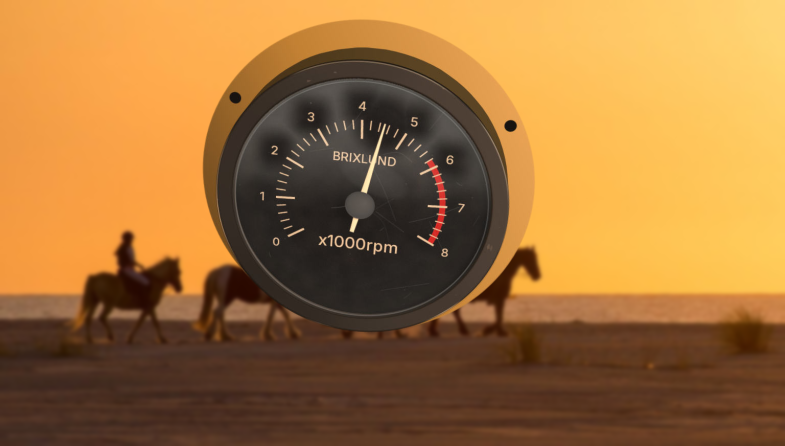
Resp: 4500 rpm
